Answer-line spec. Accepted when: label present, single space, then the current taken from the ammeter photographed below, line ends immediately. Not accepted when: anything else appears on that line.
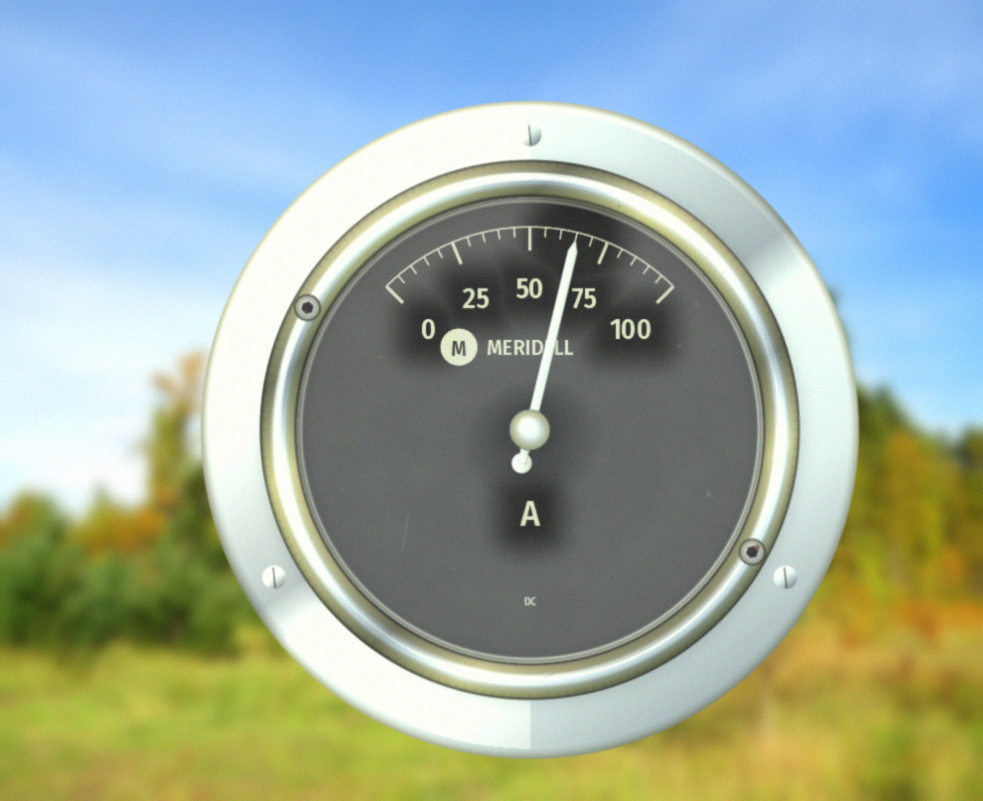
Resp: 65 A
